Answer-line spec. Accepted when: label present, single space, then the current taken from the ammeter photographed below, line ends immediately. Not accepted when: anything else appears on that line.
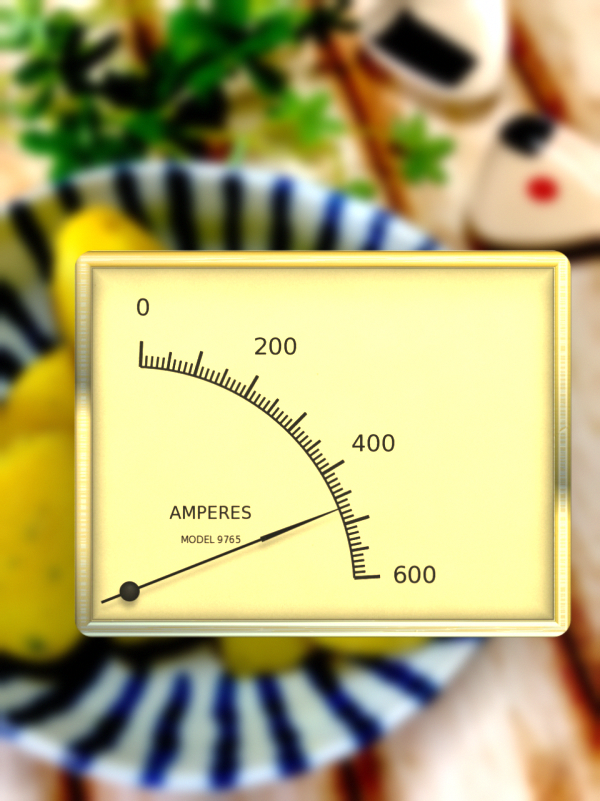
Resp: 470 A
